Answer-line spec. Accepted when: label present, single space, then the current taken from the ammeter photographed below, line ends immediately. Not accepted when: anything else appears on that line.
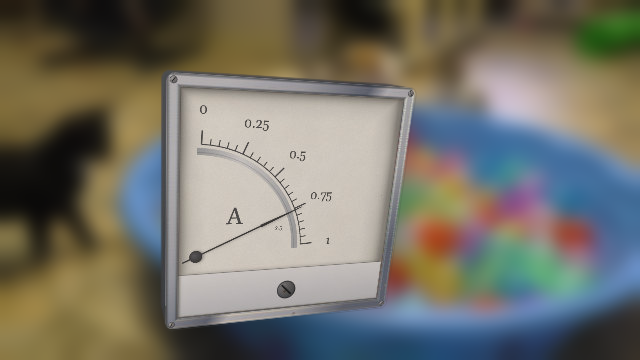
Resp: 0.75 A
